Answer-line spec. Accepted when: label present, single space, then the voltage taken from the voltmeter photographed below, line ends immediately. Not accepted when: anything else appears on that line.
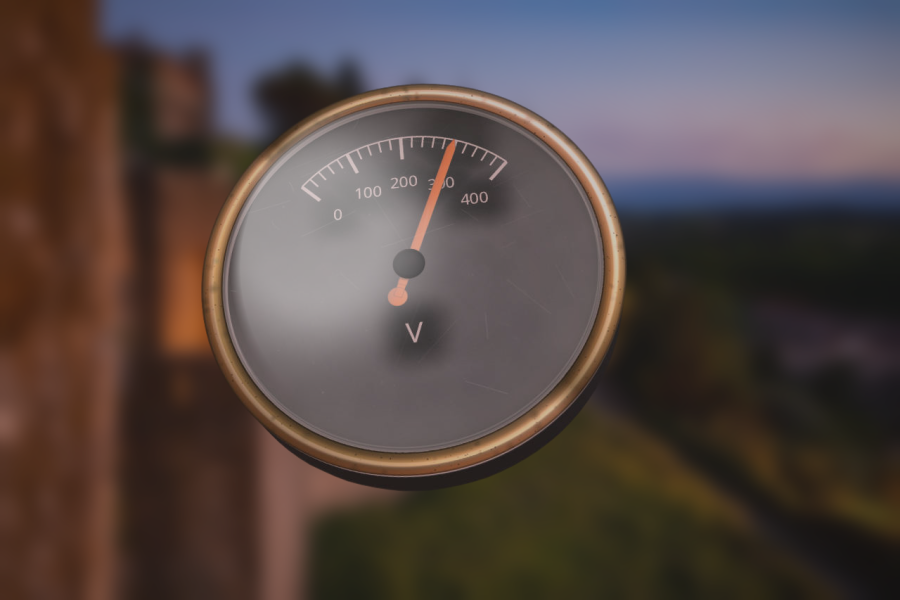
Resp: 300 V
